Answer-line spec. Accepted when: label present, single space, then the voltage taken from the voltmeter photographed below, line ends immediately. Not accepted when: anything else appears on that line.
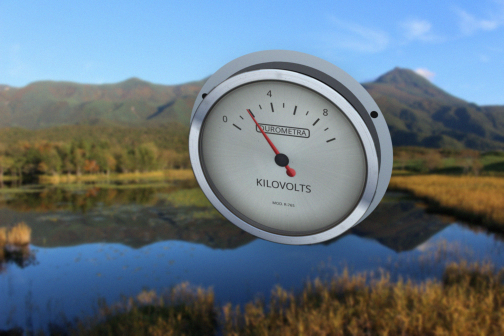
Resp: 2 kV
